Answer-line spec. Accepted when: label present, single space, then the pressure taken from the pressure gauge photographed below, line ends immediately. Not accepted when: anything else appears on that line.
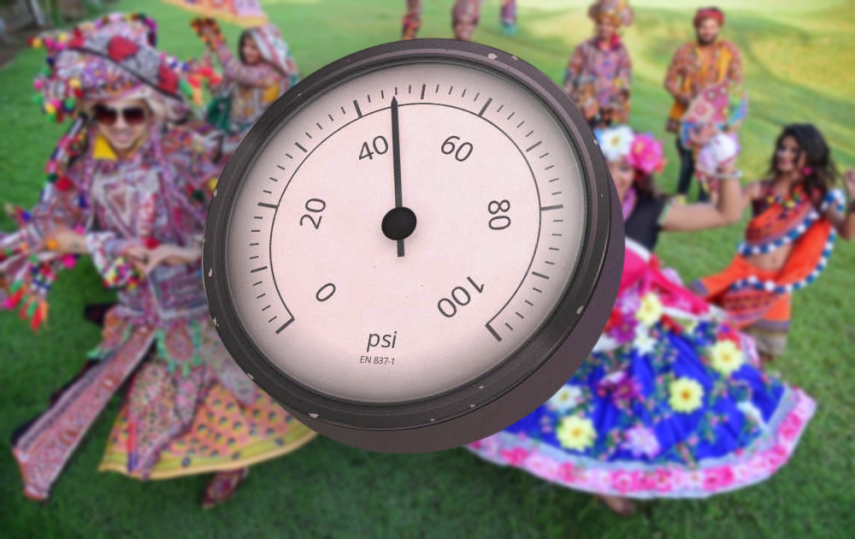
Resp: 46 psi
